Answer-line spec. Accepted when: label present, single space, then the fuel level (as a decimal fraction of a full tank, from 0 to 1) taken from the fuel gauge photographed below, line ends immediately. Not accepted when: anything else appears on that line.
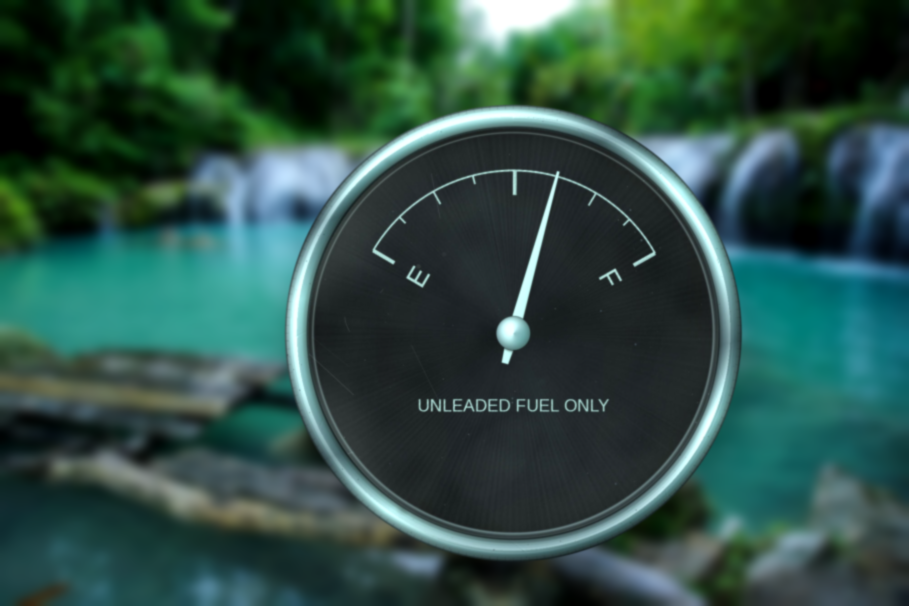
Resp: 0.625
